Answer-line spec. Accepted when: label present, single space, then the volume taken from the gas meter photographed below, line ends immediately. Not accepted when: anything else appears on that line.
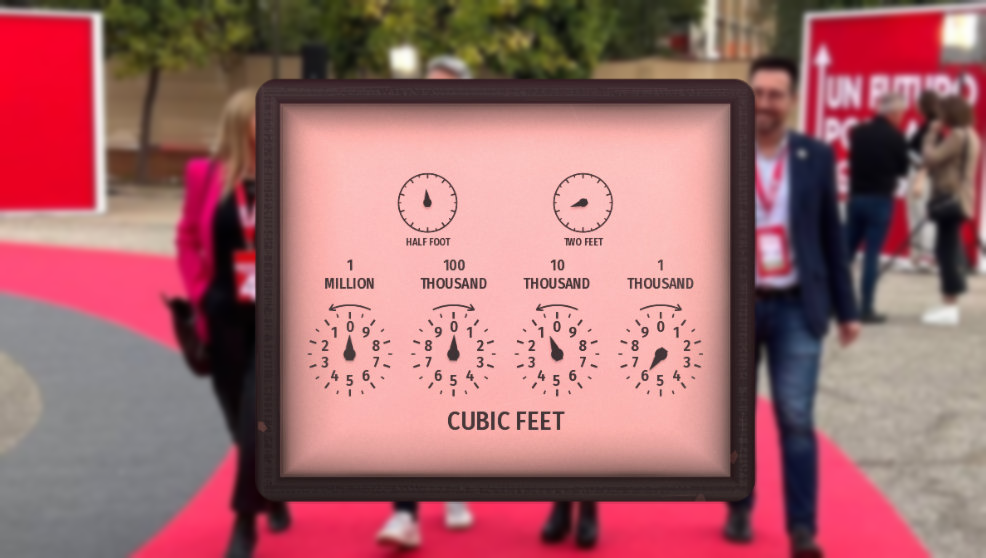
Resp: 600 ft³
